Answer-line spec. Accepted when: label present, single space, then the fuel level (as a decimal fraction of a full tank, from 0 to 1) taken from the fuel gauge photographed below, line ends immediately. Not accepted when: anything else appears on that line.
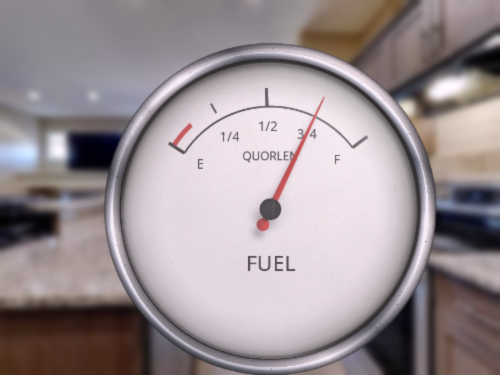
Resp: 0.75
